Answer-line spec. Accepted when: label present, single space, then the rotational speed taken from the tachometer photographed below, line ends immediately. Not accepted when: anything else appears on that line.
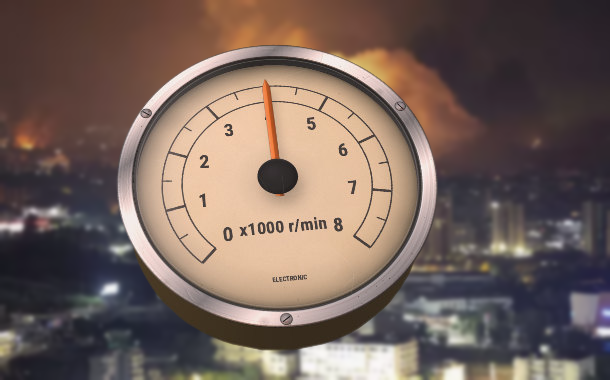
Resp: 4000 rpm
